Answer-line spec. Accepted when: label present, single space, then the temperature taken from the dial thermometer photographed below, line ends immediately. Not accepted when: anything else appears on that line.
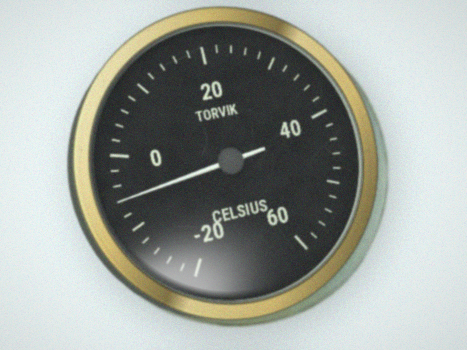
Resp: -6 °C
